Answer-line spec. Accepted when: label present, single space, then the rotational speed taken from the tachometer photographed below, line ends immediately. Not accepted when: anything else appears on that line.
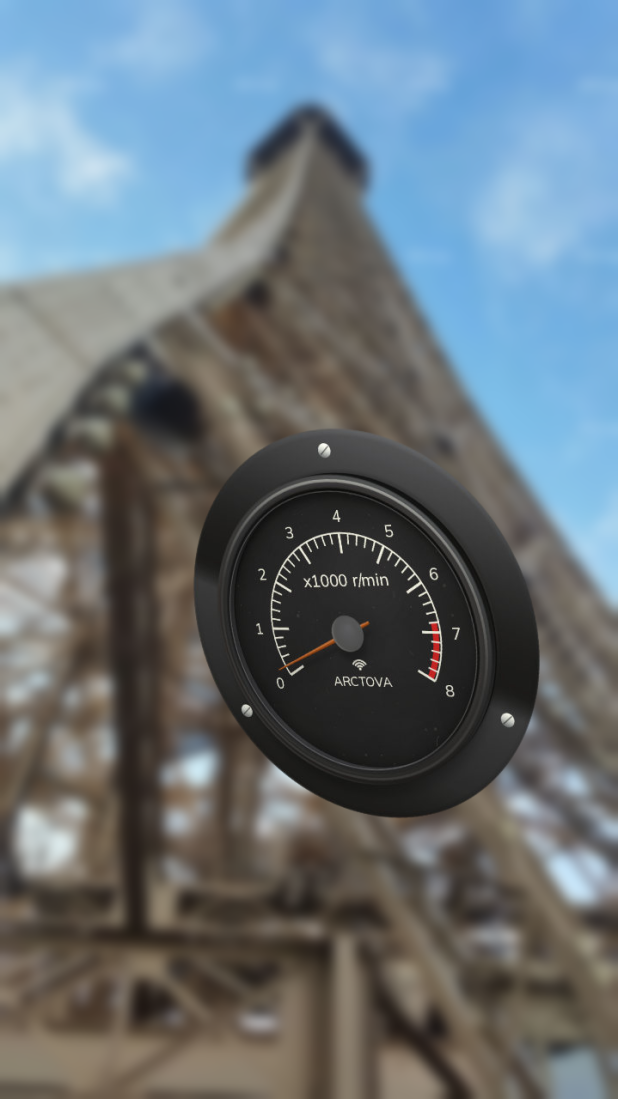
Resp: 200 rpm
